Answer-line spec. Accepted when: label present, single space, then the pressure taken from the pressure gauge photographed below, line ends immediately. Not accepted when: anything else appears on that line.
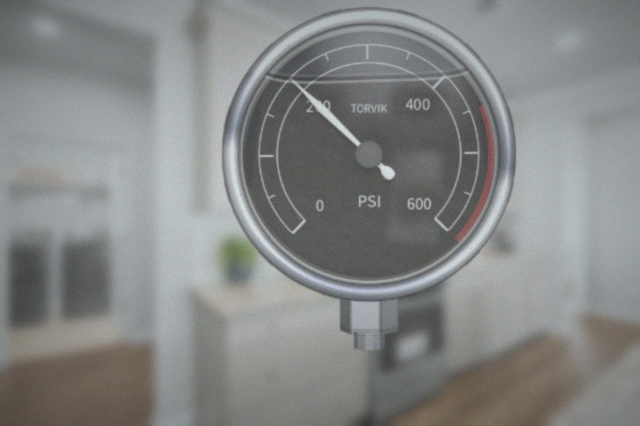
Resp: 200 psi
